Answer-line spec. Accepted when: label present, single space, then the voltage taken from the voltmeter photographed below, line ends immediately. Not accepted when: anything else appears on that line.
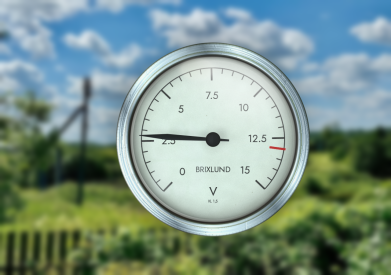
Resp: 2.75 V
